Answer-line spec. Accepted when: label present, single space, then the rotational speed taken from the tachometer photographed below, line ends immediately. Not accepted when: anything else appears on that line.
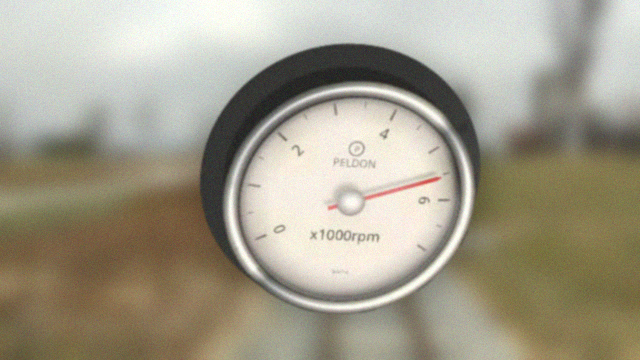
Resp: 5500 rpm
